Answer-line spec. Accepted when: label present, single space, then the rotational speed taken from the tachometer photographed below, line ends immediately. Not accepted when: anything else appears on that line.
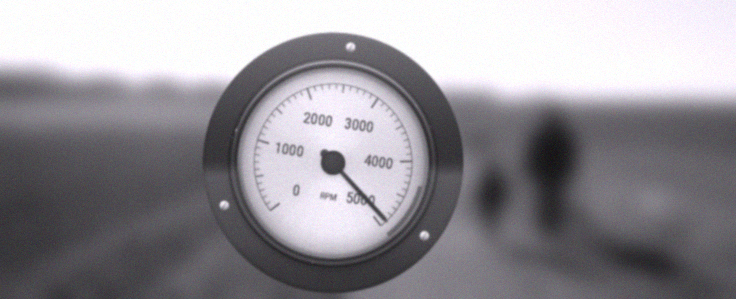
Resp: 4900 rpm
